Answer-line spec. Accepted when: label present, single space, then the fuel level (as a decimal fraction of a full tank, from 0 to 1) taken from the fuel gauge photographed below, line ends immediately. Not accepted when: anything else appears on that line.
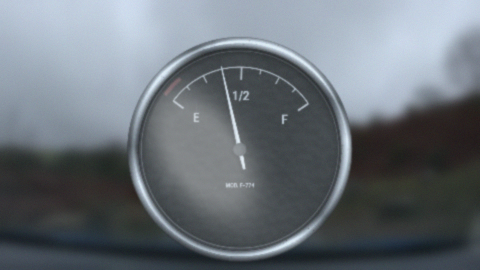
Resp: 0.375
